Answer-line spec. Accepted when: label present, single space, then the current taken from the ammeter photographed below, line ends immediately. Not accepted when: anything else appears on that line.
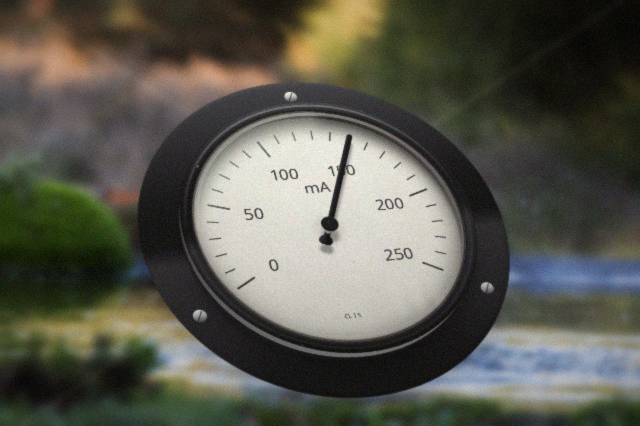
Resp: 150 mA
